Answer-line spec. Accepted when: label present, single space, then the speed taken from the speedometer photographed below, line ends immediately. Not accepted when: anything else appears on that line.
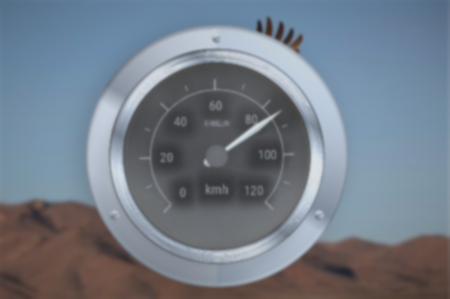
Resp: 85 km/h
